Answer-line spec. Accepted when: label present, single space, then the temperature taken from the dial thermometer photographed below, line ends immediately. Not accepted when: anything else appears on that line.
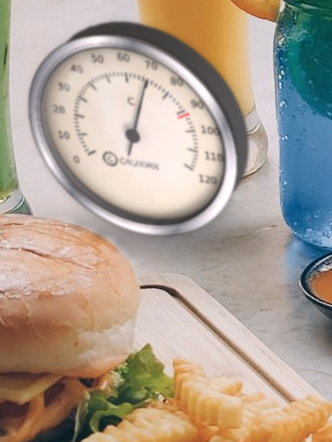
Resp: 70 °C
